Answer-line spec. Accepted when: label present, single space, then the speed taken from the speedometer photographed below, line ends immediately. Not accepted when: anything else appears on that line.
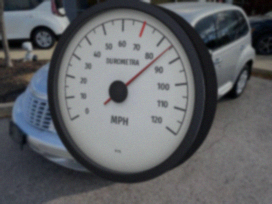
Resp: 85 mph
